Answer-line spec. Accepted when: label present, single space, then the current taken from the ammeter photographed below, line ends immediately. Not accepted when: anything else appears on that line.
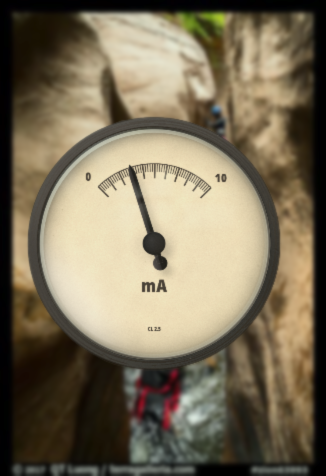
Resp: 3 mA
